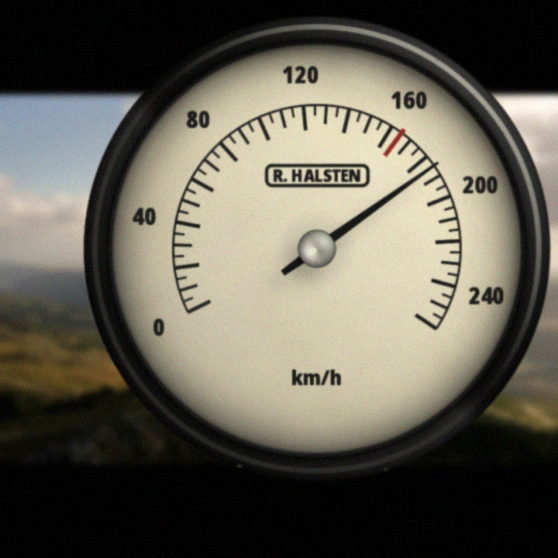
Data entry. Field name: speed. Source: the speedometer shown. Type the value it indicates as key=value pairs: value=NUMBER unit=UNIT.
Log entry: value=185 unit=km/h
